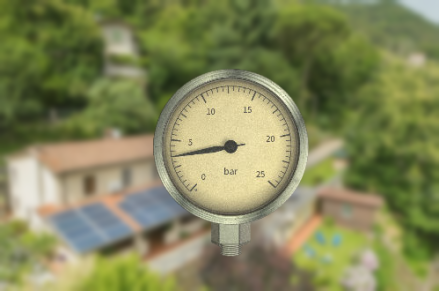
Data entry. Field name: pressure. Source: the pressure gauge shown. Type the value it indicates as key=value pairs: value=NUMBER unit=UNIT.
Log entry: value=3.5 unit=bar
